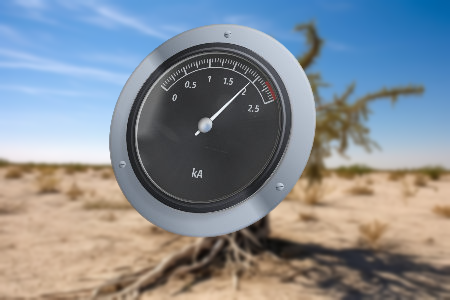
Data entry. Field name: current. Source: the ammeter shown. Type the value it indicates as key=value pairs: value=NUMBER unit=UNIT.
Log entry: value=2 unit=kA
